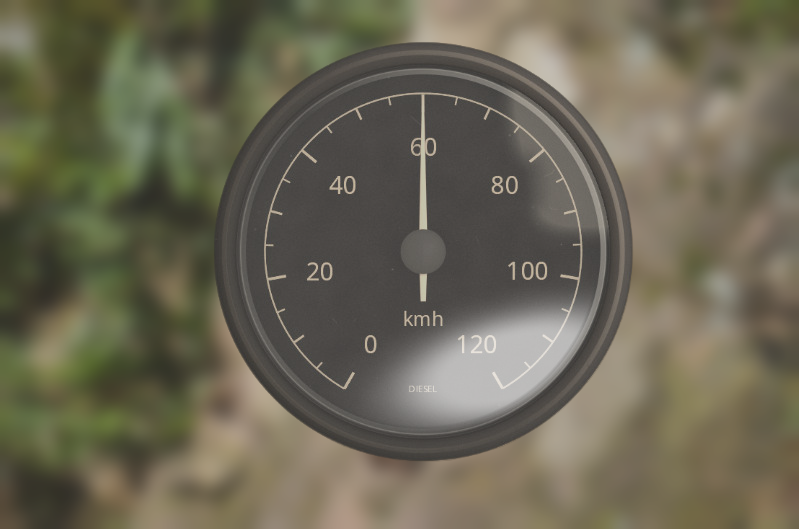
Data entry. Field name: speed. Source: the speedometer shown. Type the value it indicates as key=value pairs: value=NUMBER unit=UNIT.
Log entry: value=60 unit=km/h
